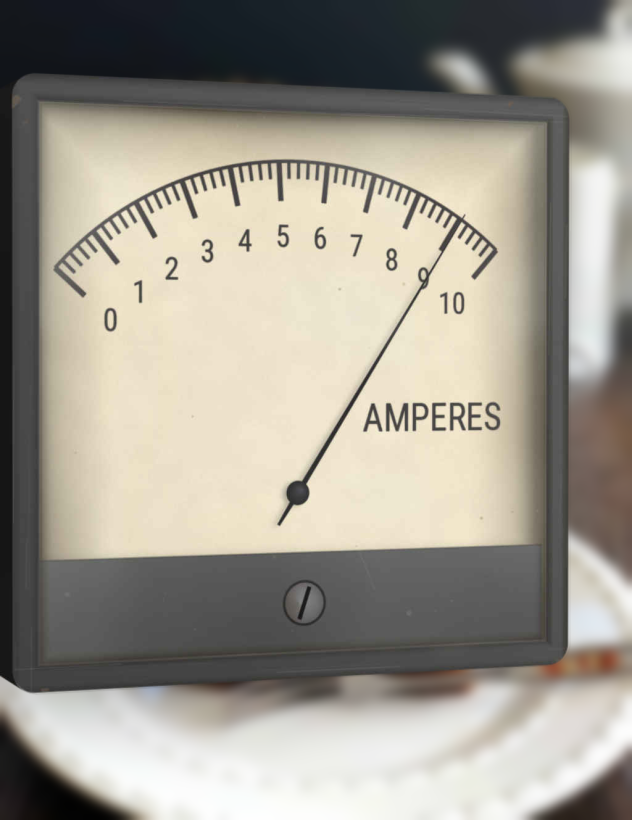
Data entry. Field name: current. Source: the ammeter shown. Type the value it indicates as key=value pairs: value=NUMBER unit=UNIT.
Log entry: value=9 unit=A
